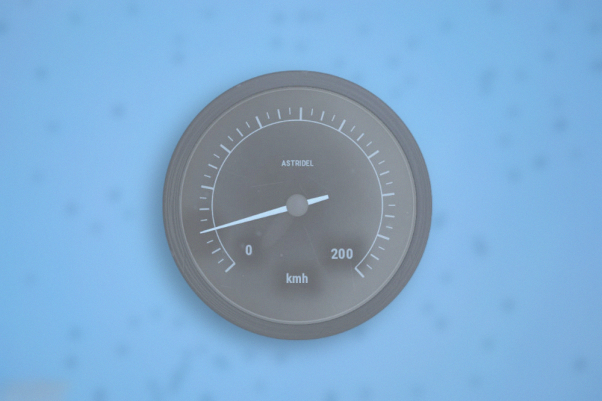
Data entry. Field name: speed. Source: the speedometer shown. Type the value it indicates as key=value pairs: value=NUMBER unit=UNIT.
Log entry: value=20 unit=km/h
